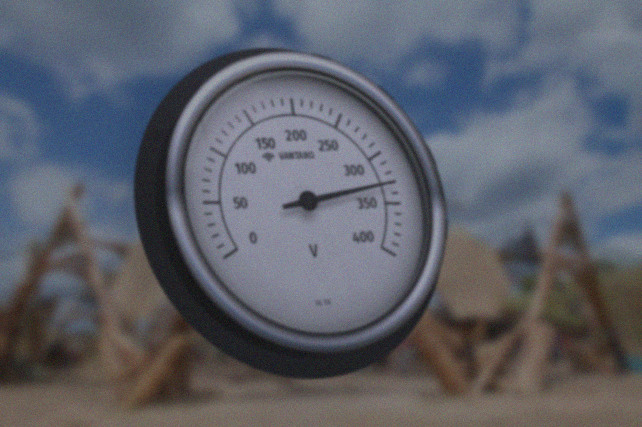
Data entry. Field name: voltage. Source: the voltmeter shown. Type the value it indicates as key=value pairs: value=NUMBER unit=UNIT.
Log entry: value=330 unit=V
